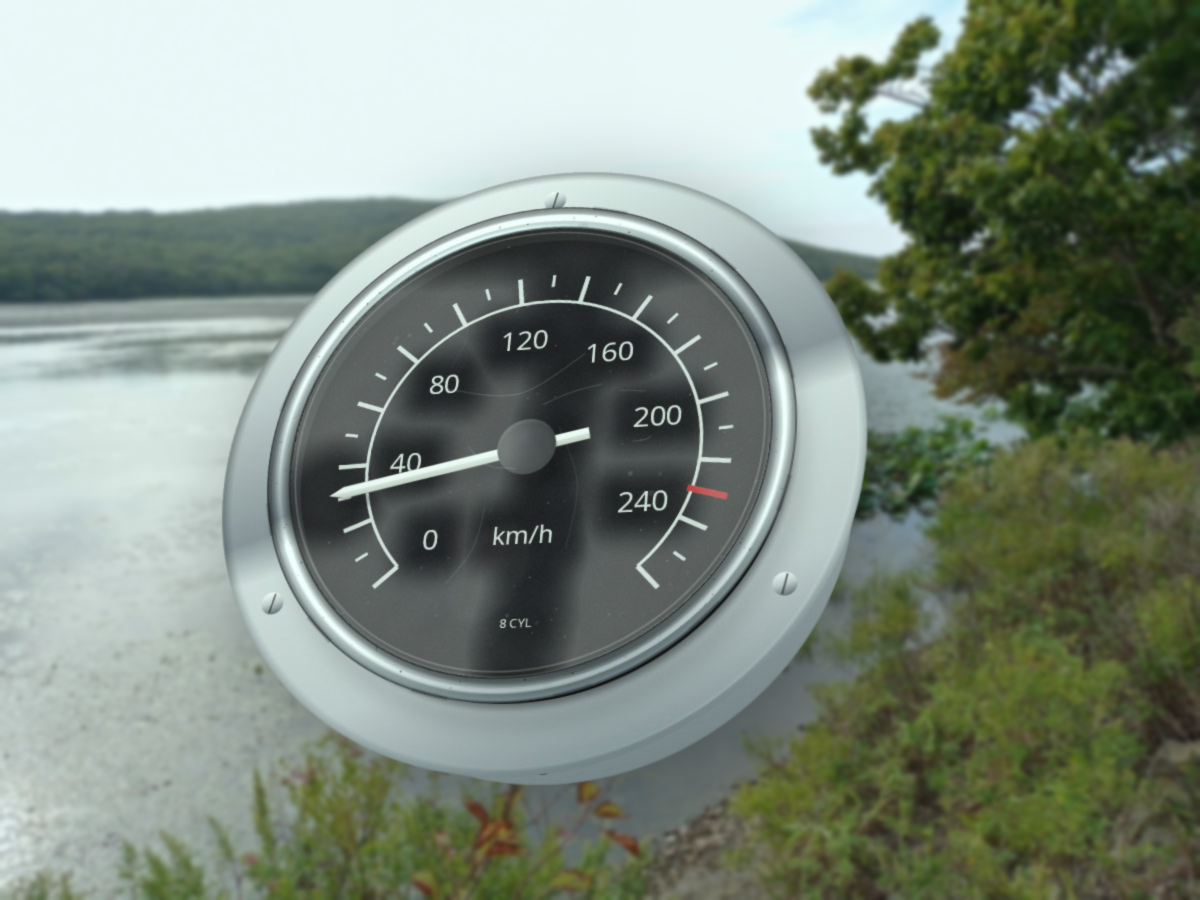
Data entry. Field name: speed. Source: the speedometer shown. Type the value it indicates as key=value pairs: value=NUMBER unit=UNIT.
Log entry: value=30 unit=km/h
